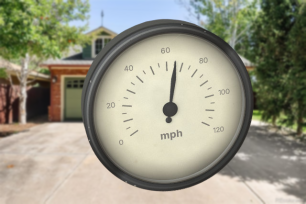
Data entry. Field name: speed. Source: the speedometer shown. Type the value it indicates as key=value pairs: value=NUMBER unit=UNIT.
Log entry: value=65 unit=mph
